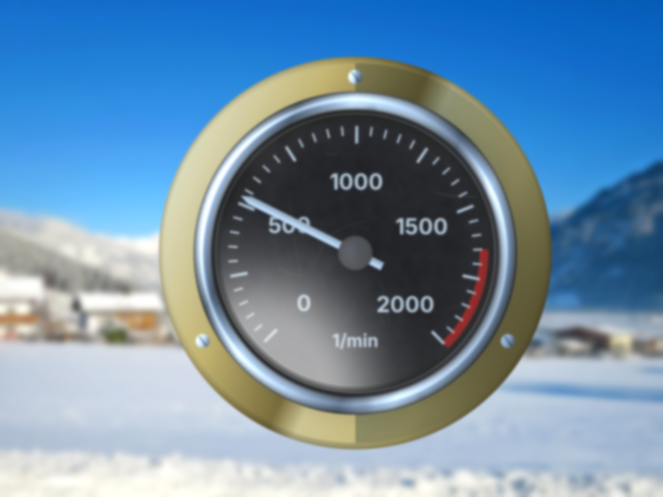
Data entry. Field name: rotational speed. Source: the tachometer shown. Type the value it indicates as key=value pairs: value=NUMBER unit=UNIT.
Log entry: value=525 unit=rpm
